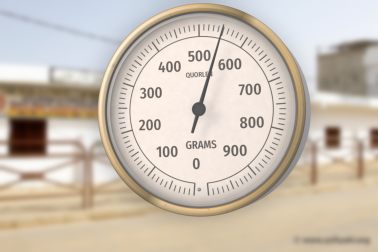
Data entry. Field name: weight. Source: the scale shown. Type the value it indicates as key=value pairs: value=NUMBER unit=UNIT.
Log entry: value=550 unit=g
